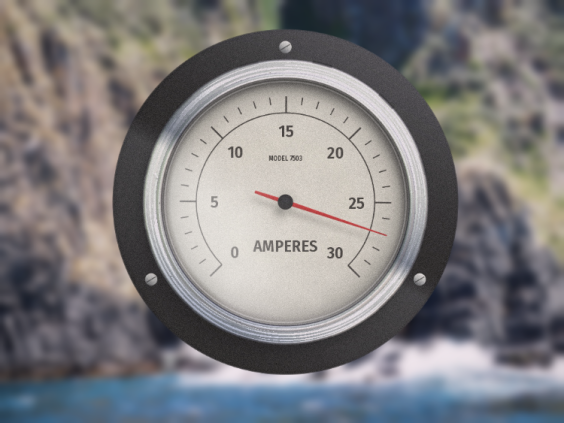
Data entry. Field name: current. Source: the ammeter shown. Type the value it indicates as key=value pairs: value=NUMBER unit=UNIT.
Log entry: value=27 unit=A
